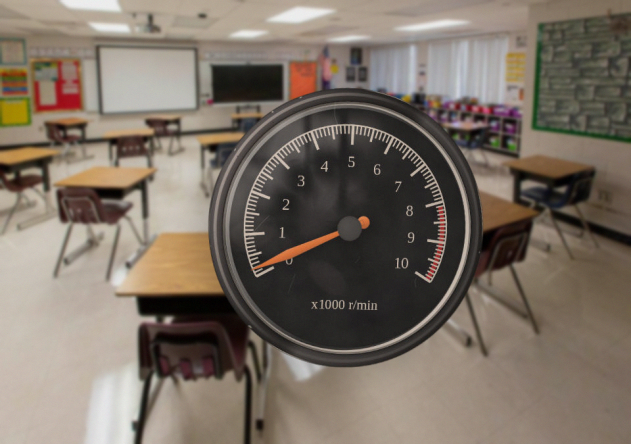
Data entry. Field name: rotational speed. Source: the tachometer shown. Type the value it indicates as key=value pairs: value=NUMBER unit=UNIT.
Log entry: value=200 unit=rpm
